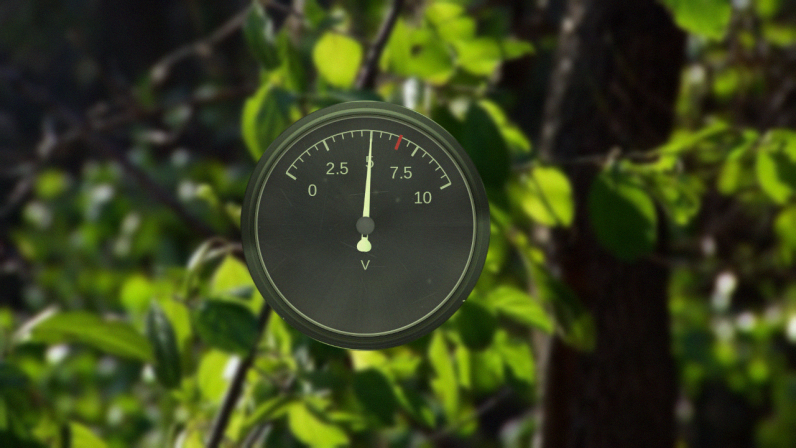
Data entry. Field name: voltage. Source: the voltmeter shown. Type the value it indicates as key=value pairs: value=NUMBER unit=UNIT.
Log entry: value=5 unit=V
